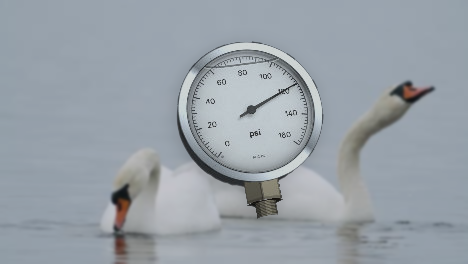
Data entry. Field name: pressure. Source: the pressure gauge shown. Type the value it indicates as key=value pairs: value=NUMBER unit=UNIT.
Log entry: value=120 unit=psi
